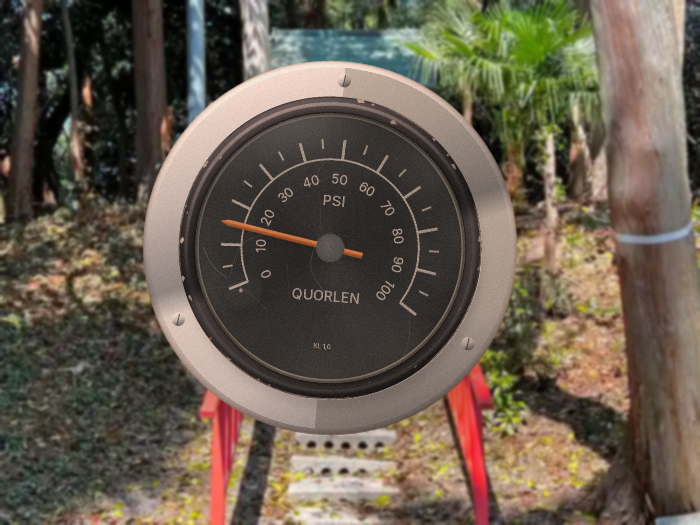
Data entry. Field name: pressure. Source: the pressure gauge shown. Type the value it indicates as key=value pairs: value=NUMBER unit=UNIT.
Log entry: value=15 unit=psi
